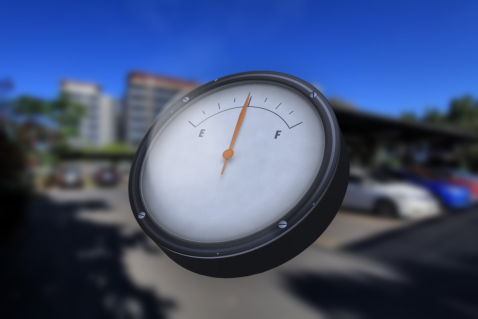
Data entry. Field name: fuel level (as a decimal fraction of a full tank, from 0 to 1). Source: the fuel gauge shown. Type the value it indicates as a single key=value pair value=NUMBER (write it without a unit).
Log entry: value=0.5
